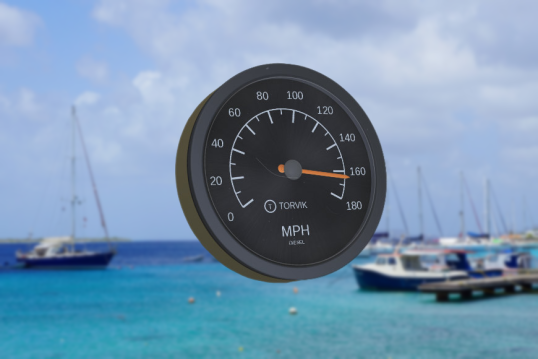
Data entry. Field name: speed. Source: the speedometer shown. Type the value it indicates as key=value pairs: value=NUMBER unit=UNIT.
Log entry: value=165 unit=mph
